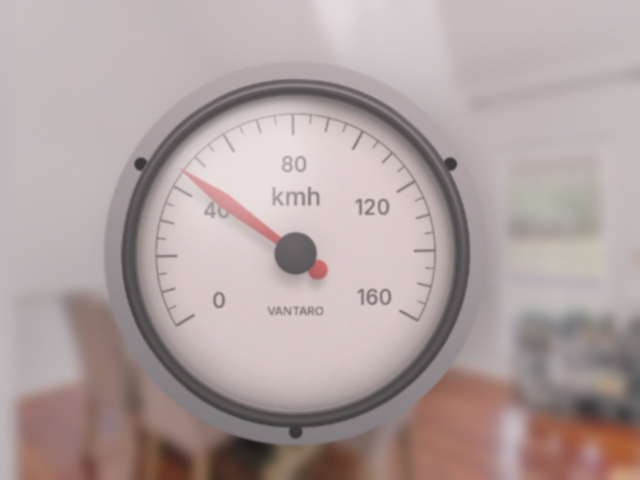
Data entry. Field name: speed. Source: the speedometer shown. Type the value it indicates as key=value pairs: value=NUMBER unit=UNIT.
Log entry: value=45 unit=km/h
